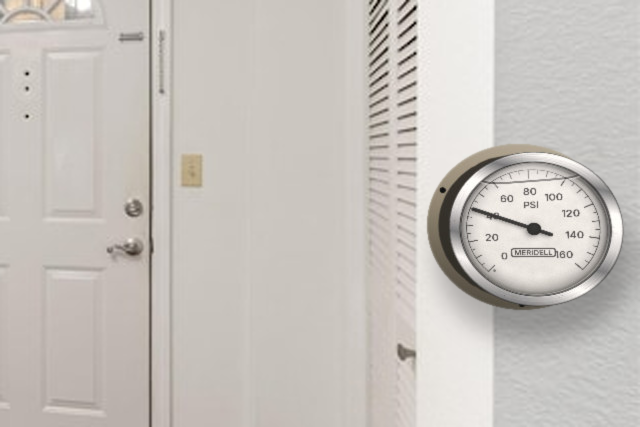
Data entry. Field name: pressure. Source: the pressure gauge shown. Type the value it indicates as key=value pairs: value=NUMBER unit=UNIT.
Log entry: value=40 unit=psi
